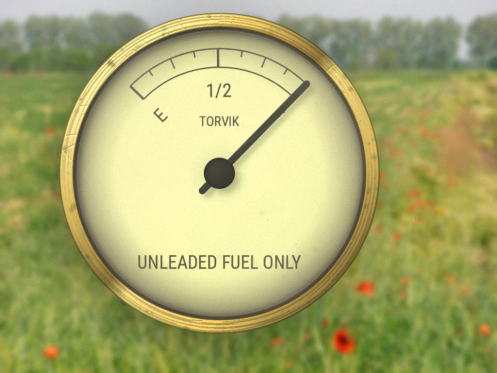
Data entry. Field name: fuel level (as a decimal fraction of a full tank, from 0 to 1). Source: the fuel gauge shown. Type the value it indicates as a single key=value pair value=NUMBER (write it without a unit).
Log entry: value=1
